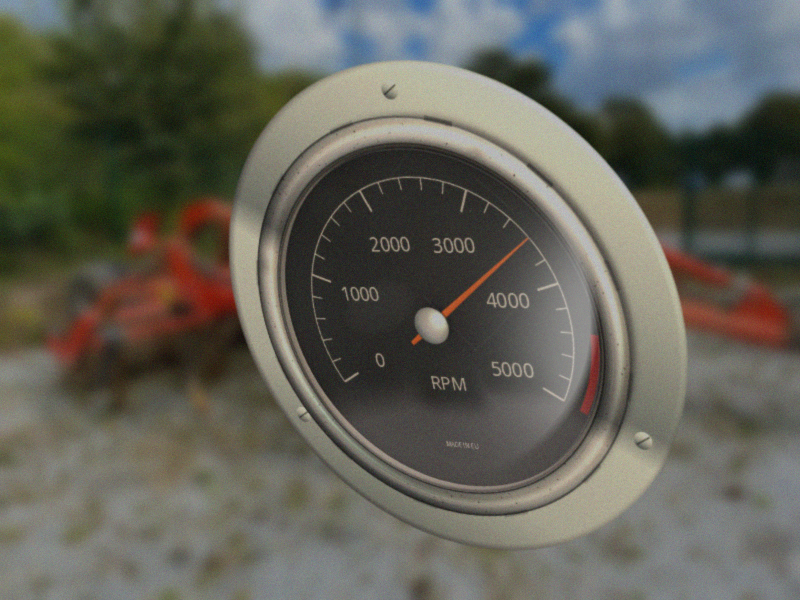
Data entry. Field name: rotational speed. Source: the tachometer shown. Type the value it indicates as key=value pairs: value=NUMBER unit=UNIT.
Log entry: value=3600 unit=rpm
